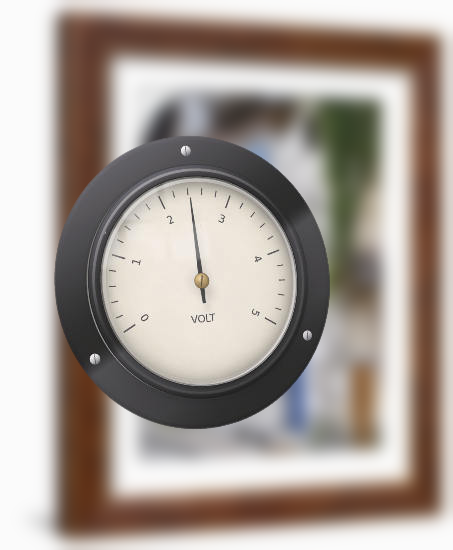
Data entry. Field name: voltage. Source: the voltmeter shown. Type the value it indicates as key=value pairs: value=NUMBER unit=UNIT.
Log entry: value=2.4 unit=V
